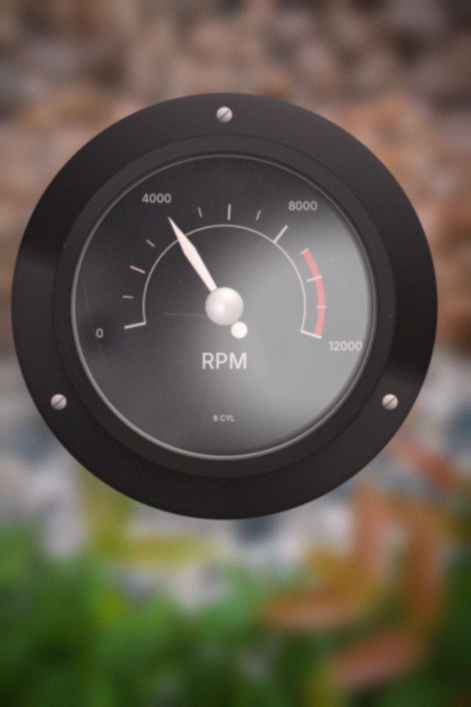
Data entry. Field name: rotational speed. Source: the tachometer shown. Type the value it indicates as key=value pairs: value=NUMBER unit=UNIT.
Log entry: value=4000 unit=rpm
